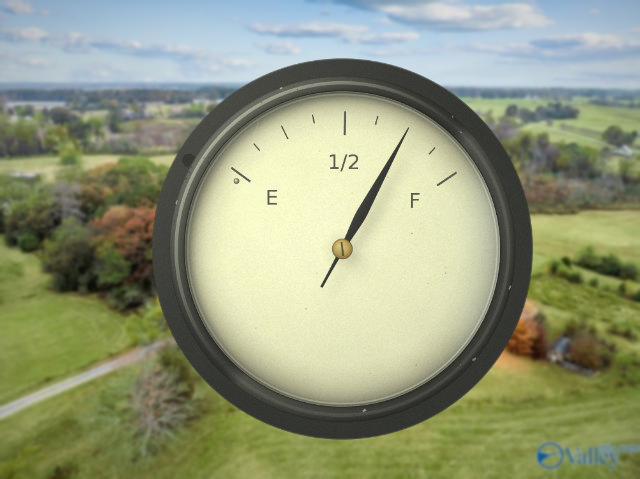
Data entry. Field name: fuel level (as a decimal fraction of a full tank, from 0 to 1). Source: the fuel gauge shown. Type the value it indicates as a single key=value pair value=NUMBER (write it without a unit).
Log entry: value=0.75
